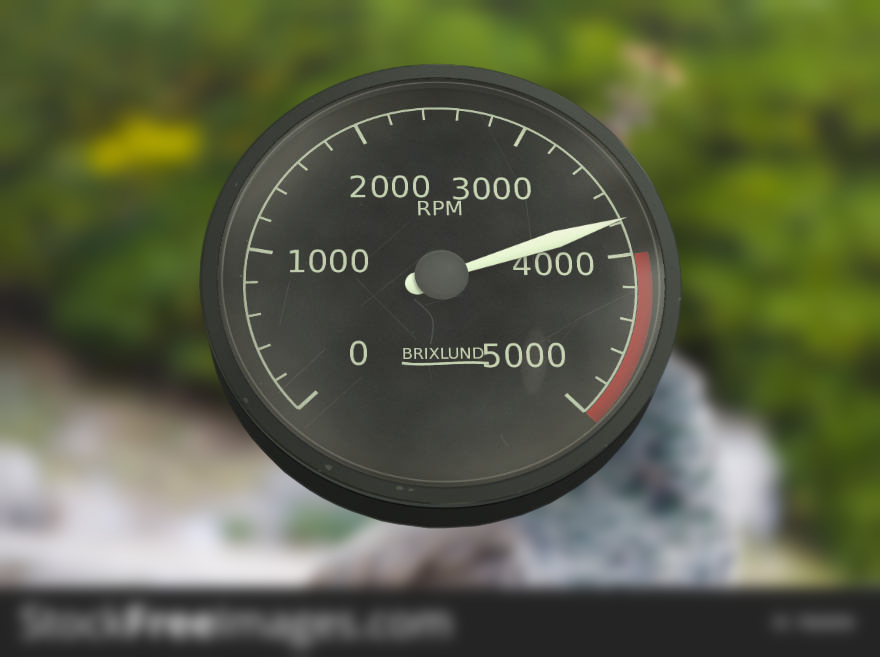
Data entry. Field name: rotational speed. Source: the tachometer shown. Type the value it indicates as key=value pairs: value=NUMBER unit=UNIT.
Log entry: value=3800 unit=rpm
